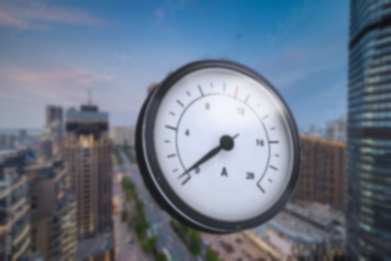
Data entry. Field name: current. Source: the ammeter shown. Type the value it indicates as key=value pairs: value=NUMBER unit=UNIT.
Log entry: value=0.5 unit=A
